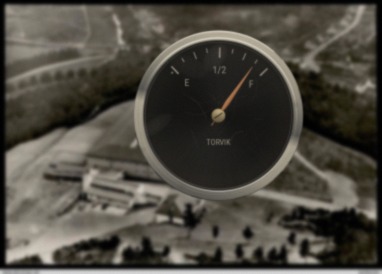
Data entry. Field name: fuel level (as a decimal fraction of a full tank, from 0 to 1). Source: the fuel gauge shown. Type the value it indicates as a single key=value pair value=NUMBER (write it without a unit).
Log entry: value=0.875
